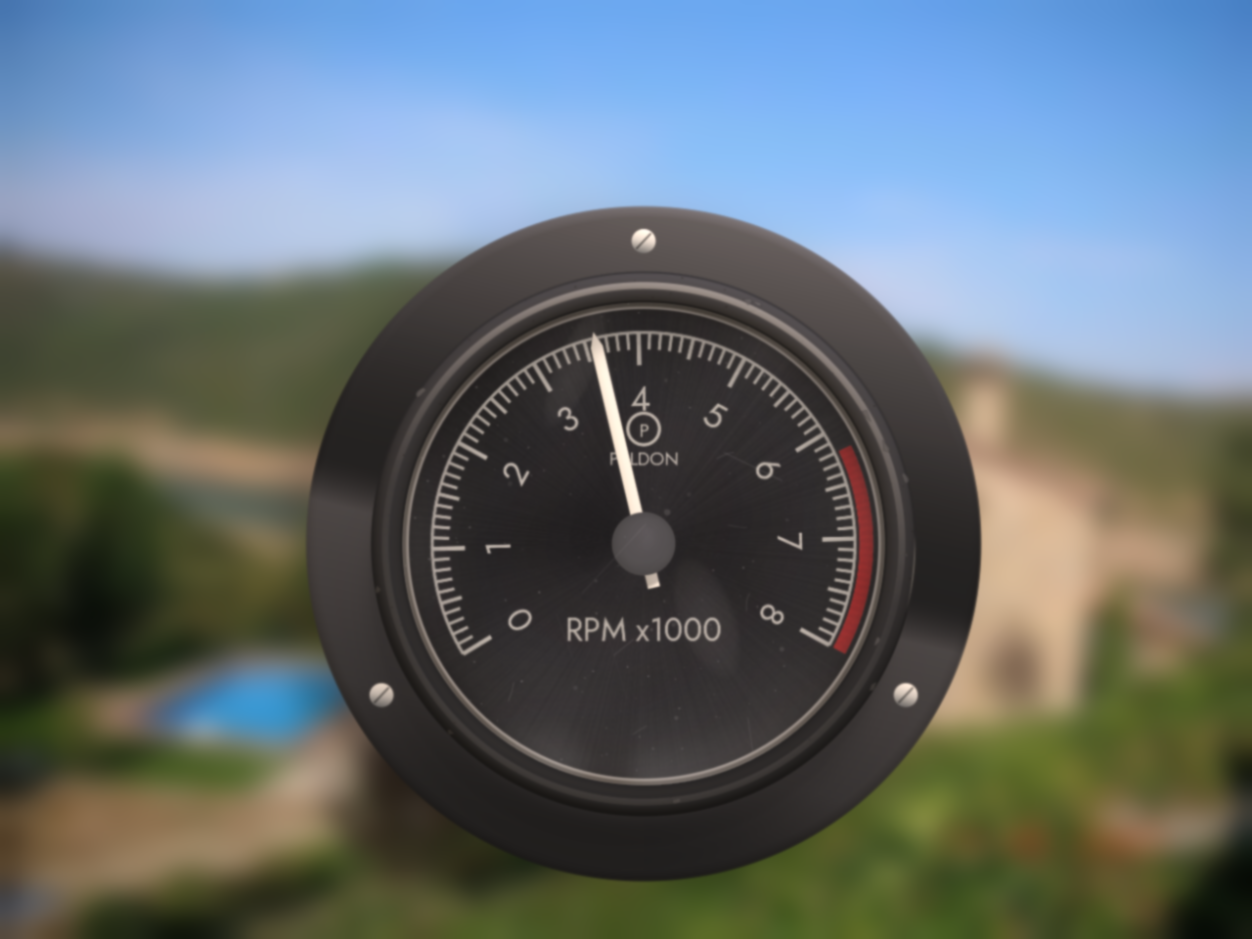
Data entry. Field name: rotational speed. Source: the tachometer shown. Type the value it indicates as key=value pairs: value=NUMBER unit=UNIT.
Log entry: value=3600 unit=rpm
